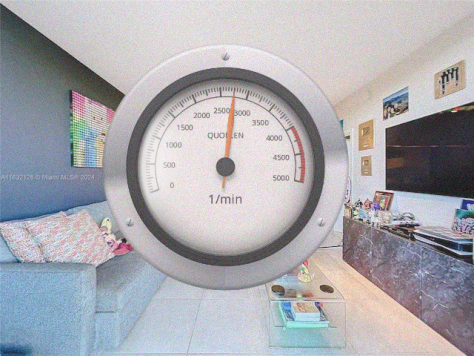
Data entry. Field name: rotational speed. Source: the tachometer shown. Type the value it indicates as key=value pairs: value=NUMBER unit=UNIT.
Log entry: value=2750 unit=rpm
